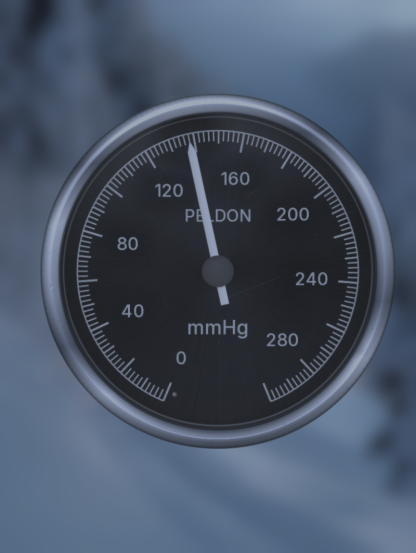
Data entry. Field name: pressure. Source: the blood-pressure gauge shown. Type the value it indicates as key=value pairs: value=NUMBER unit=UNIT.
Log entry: value=138 unit=mmHg
